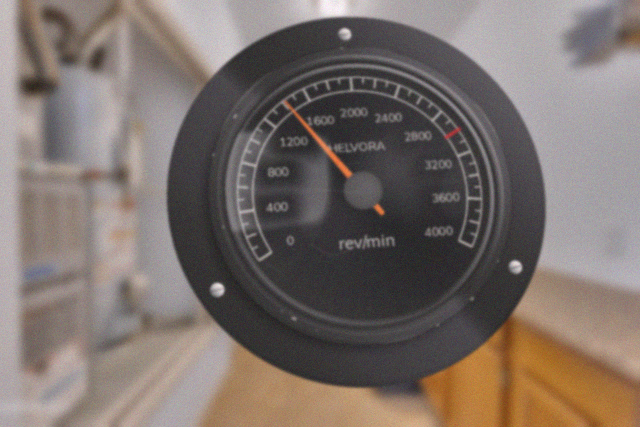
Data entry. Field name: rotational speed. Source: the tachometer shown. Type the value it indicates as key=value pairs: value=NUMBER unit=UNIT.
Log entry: value=1400 unit=rpm
